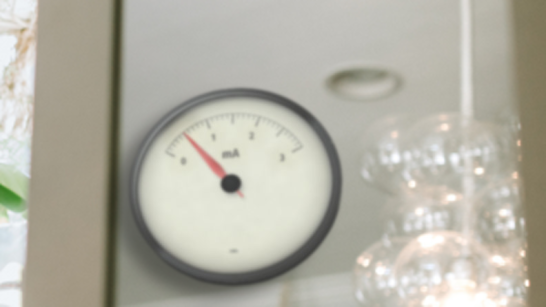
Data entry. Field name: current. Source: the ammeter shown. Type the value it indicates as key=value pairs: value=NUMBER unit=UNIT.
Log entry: value=0.5 unit=mA
